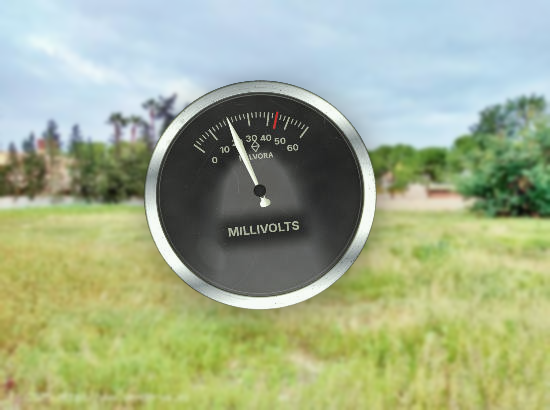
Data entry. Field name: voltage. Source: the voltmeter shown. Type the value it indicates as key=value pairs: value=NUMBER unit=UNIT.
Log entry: value=20 unit=mV
